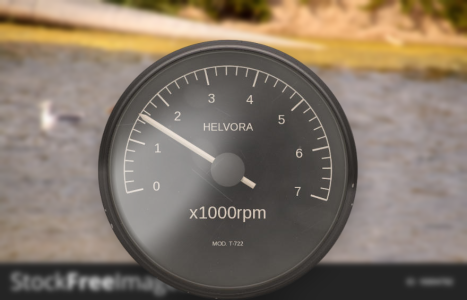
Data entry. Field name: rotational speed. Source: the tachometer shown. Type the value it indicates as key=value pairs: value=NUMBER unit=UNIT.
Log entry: value=1500 unit=rpm
